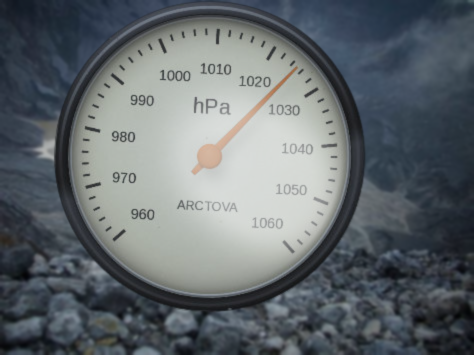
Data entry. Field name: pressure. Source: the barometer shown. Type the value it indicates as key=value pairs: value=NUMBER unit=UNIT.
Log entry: value=1025 unit=hPa
